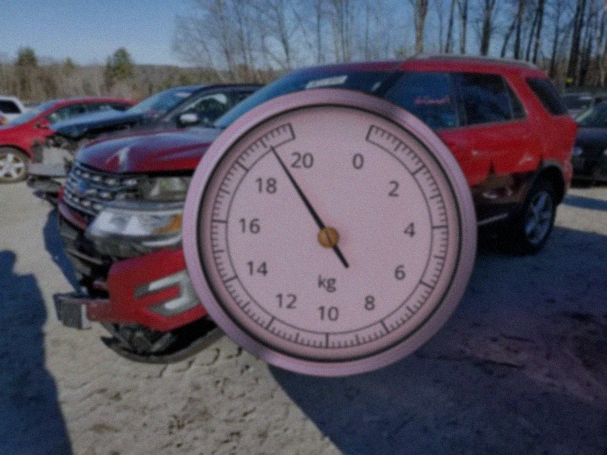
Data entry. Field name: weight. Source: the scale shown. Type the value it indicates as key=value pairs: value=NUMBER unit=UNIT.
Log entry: value=19.2 unit=kg
